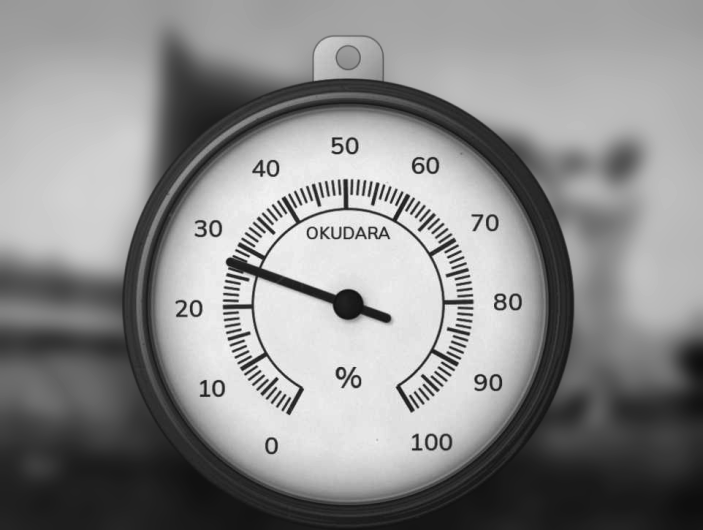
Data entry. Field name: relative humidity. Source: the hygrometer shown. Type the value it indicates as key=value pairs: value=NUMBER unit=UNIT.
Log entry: value=27 unit=%
